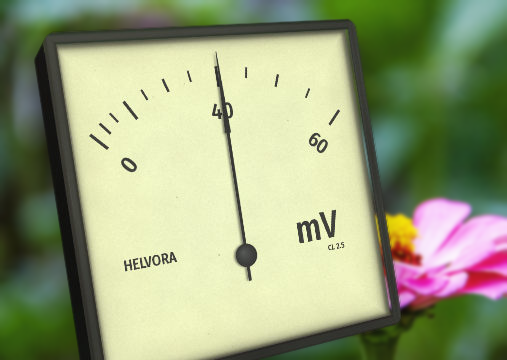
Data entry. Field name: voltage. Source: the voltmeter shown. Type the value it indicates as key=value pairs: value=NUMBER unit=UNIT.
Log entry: value=40 unit=mV
